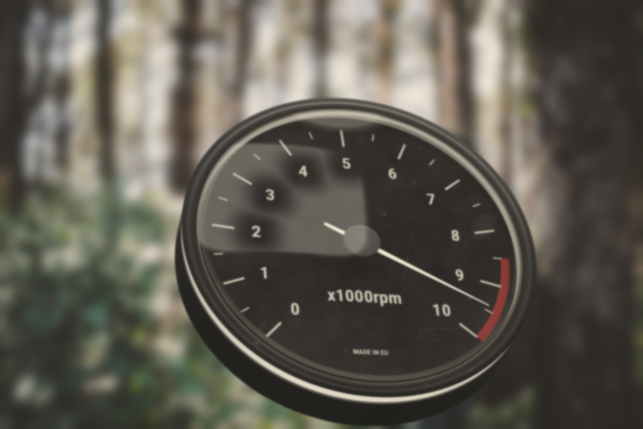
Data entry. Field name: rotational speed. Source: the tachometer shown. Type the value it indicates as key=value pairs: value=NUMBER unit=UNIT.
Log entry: value=9500 unit=rpm
